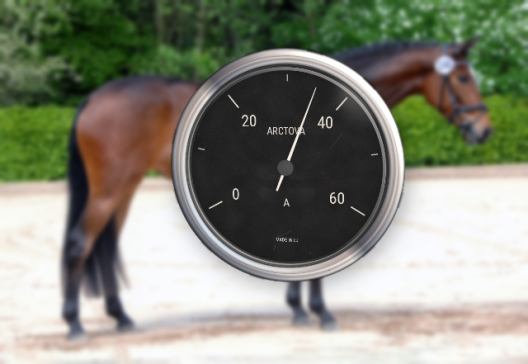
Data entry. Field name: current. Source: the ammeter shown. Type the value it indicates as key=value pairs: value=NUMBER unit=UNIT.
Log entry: value=35 unit=A
